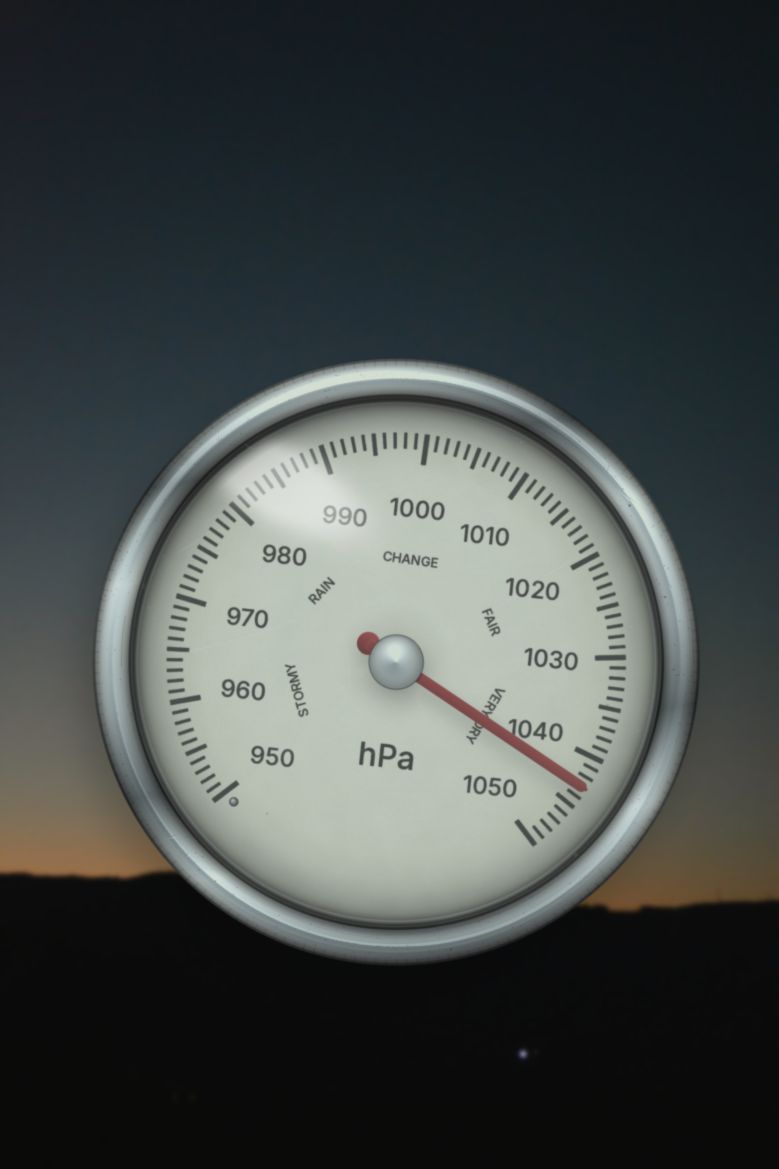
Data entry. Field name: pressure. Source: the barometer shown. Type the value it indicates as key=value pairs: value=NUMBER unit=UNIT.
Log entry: value=1043 unit=hPa
